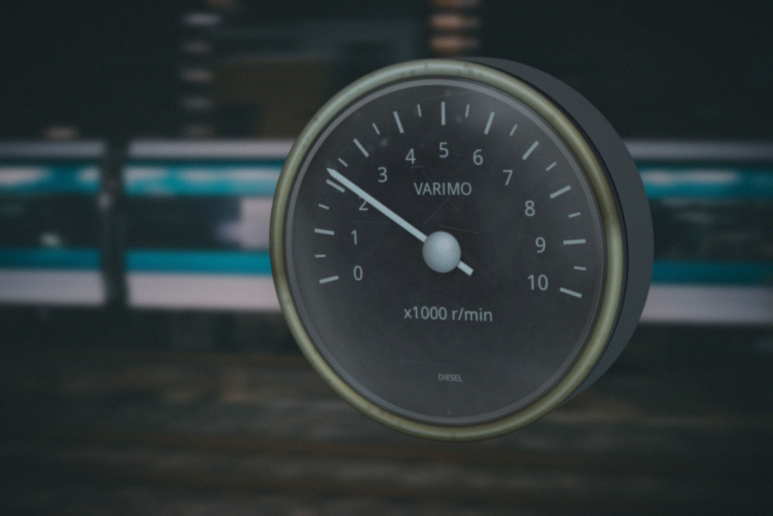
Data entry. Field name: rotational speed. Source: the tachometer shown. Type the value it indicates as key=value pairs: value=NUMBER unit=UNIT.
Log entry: value=2250 unit=rpm
